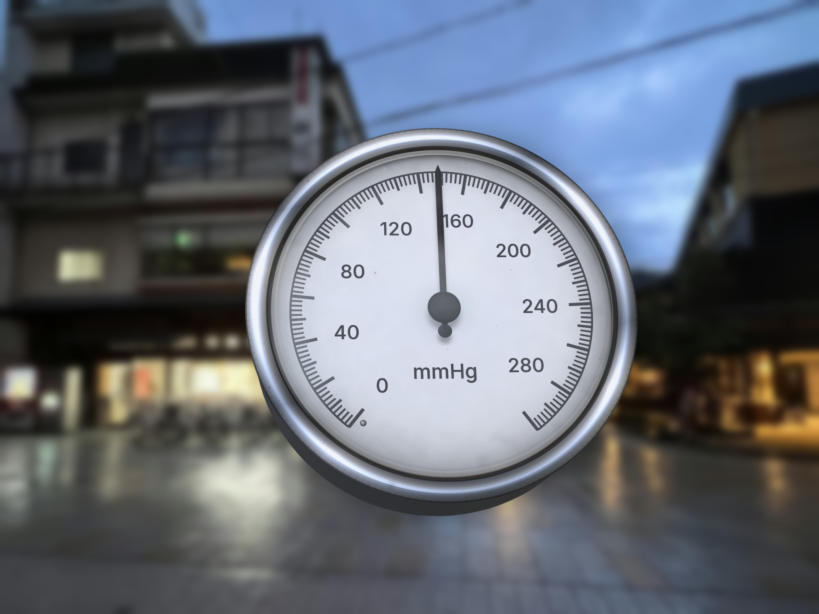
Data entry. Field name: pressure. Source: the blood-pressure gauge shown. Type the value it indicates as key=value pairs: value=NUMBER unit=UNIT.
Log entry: value=148 unit=mmHg
